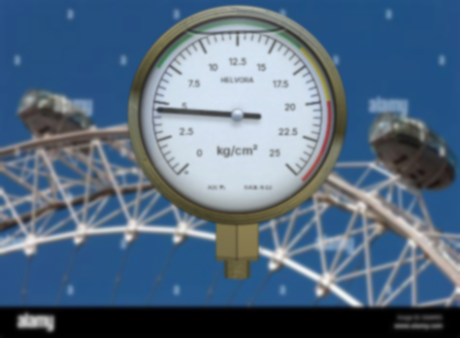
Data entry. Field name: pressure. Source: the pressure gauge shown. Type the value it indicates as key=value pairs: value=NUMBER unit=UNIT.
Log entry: value=4.5 unit=kg/cm²
